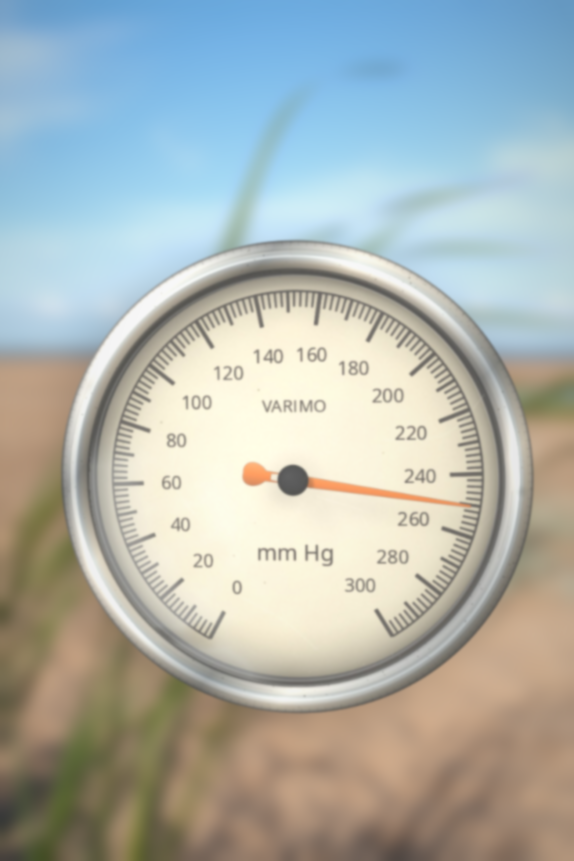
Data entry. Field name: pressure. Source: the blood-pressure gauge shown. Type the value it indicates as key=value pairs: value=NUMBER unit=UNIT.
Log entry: value=250 unit=mmHg
